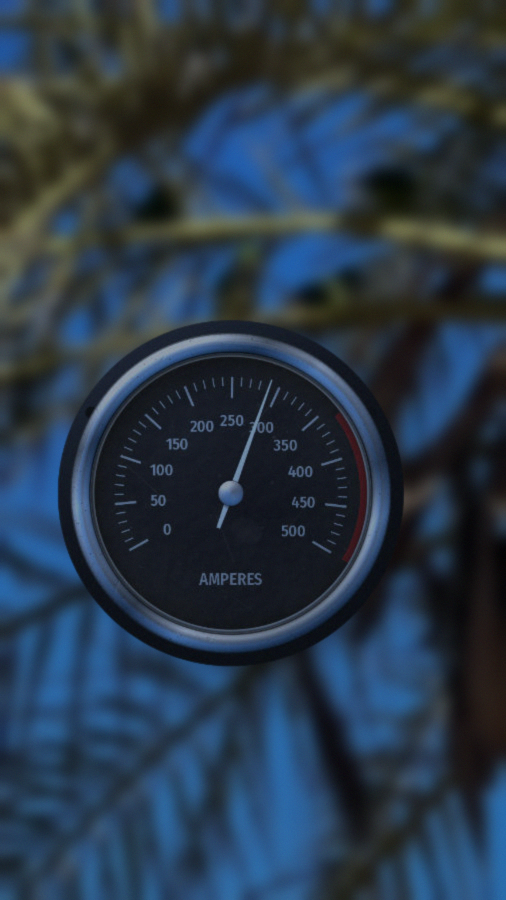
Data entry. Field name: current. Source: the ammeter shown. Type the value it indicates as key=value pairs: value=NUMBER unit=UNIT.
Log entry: value=290 unit=A
